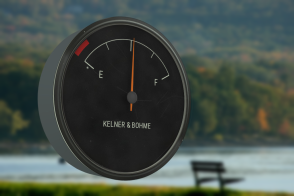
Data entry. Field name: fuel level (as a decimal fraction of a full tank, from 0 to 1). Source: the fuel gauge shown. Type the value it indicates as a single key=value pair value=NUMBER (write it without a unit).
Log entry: value=0.5
